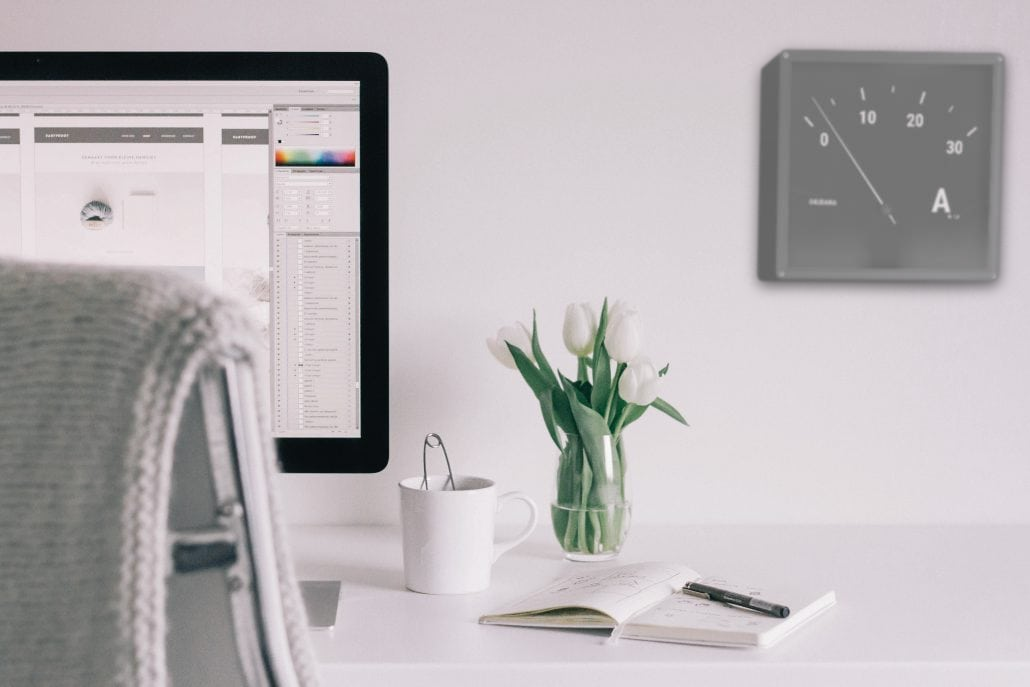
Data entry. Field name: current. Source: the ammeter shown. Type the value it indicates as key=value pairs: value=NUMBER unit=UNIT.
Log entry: value=2.5 unit=A
